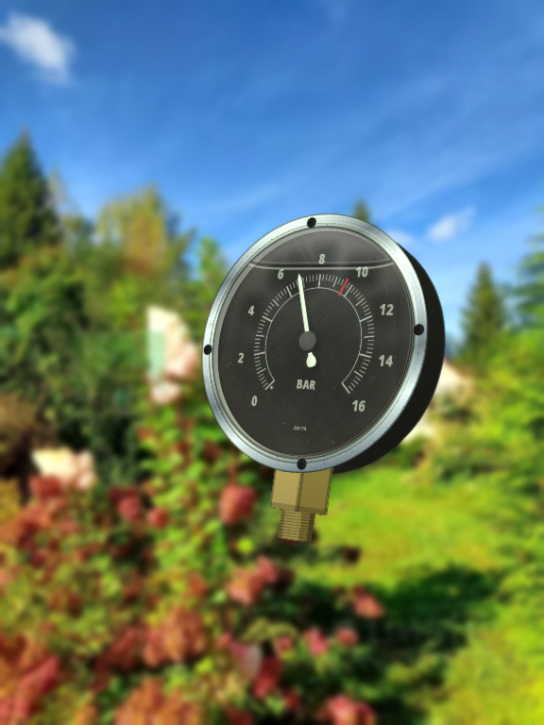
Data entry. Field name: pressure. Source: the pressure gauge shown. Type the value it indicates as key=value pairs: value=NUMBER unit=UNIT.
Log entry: value=7 unit=bar
